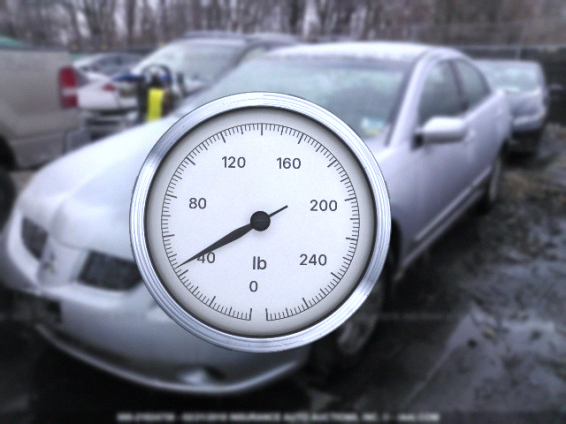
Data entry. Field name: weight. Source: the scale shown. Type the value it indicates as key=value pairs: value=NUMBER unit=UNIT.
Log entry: value=44 unit=lb
